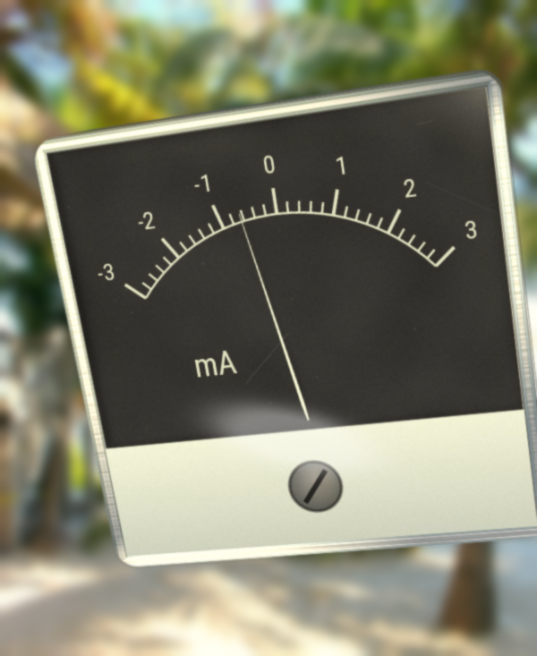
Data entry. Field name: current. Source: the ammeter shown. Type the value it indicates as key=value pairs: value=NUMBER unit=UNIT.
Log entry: value=-0.6 unit=mA
